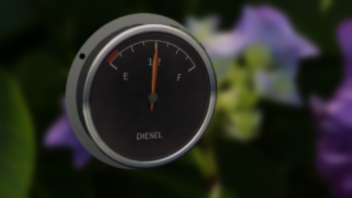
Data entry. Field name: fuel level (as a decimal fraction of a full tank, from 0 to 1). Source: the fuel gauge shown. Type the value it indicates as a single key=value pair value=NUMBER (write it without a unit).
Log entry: value=0.5
